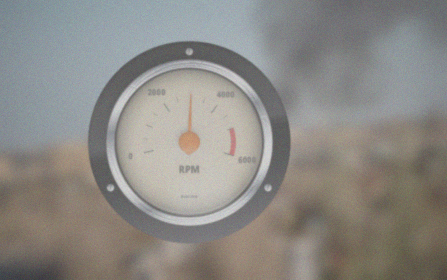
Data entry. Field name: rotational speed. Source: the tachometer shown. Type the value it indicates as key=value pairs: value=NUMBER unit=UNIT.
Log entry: value=3000 unit=rpm
